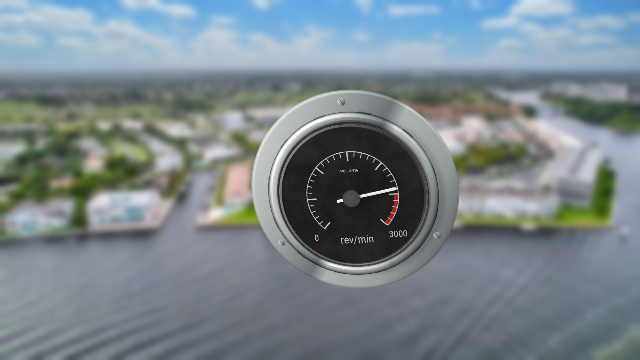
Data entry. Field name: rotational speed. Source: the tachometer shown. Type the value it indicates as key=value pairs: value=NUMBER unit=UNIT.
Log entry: value=2400 unit=rpm
